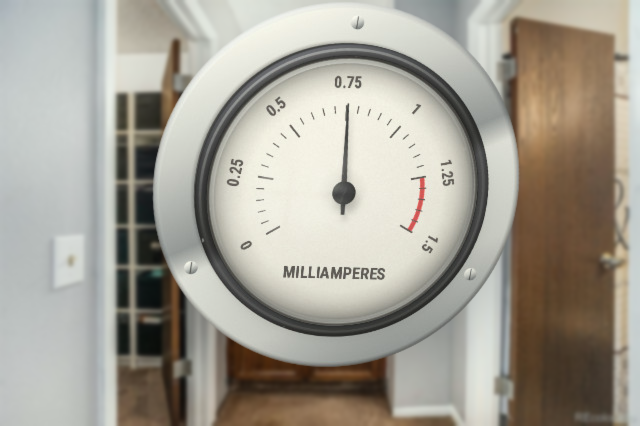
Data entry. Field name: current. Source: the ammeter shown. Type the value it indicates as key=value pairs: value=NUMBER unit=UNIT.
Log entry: value=0.75 unit=mA
